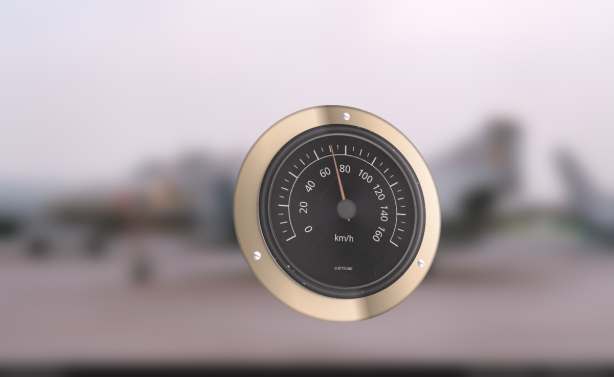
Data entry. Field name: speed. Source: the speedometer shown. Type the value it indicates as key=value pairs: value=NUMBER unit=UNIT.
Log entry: value=70 unit=km/h
